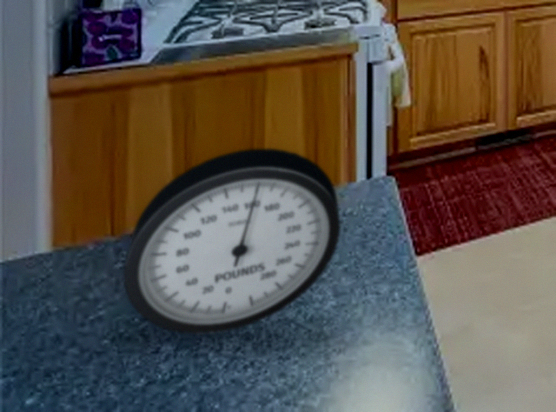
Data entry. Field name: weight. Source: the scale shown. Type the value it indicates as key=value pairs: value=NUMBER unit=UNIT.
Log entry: value=160 unit=lb
